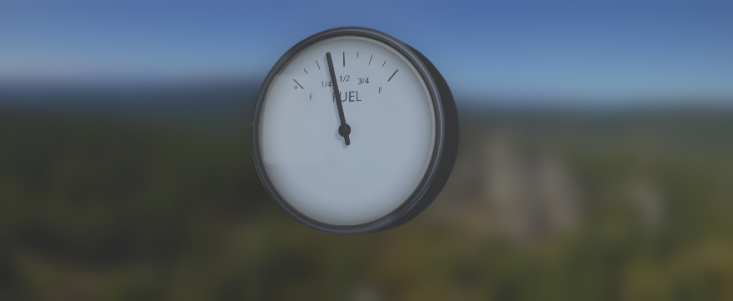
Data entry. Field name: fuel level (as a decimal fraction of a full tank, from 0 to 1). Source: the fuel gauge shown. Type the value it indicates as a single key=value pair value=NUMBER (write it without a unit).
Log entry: value=0.375
